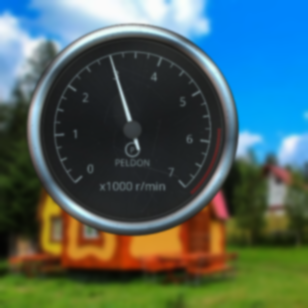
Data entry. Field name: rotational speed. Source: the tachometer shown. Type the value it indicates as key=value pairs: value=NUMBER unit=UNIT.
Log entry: value=3000 unit=rpm
